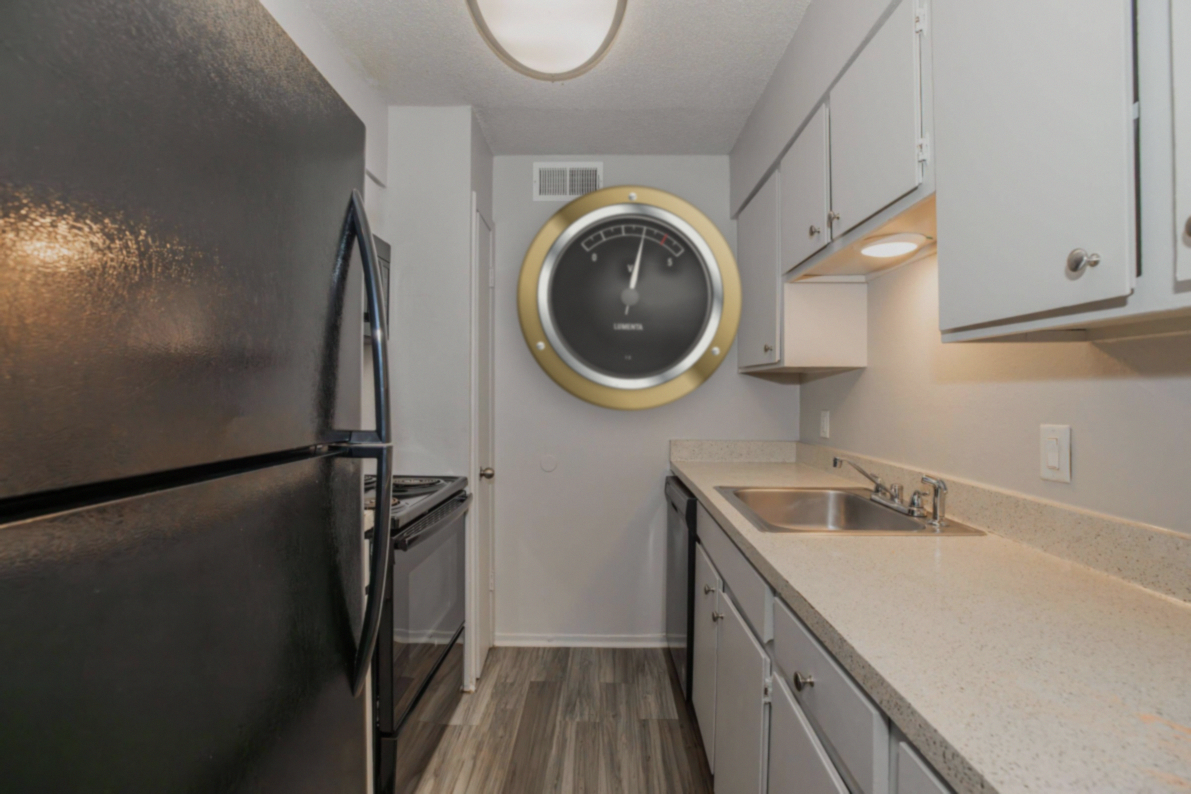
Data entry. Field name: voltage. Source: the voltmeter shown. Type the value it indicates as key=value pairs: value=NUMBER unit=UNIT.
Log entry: value=3 unit=V
